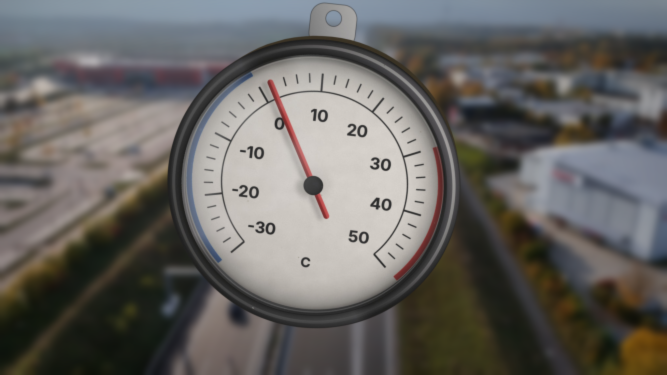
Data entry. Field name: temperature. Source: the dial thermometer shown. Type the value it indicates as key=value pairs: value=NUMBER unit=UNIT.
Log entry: value=2 unit=°C
